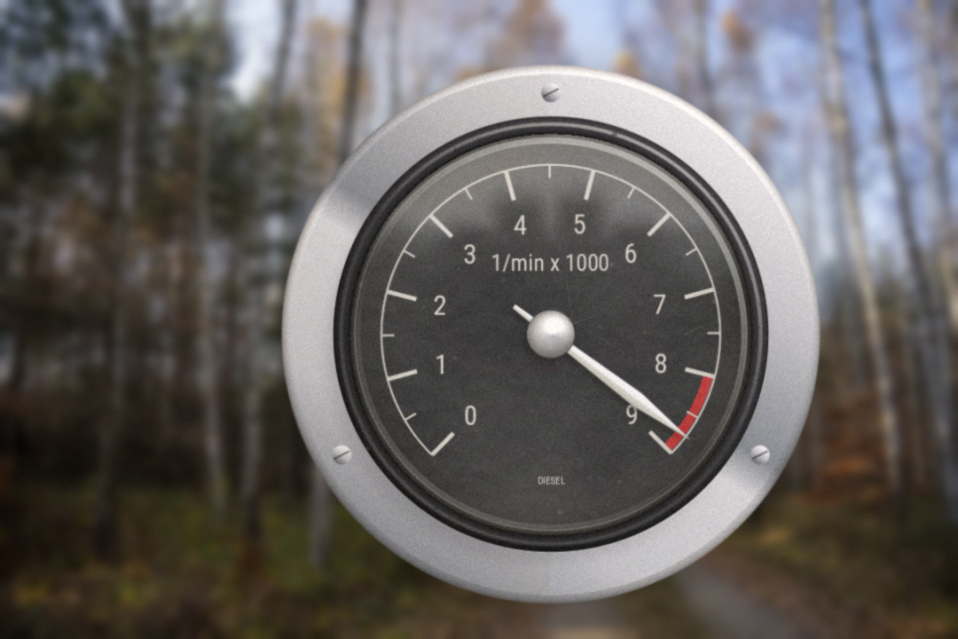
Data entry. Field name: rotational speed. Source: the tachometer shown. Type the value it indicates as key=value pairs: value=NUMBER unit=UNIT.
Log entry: value=8750 unit=rpm
